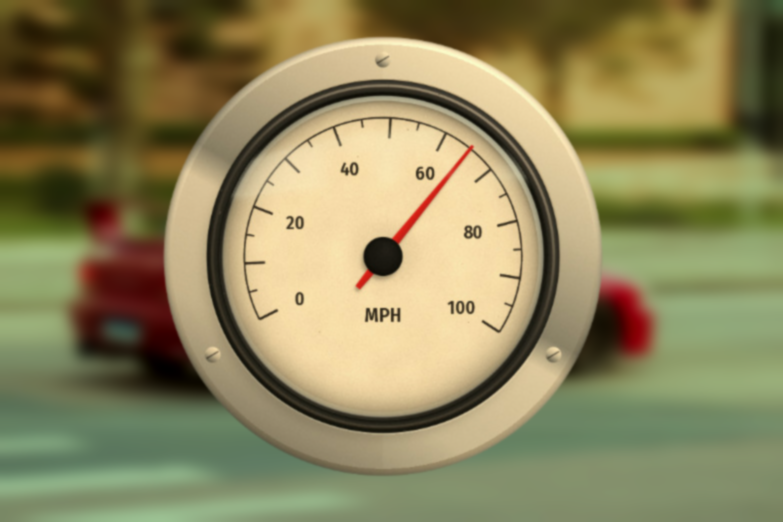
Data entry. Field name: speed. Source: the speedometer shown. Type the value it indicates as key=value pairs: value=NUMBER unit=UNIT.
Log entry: value=65 unit=mph
